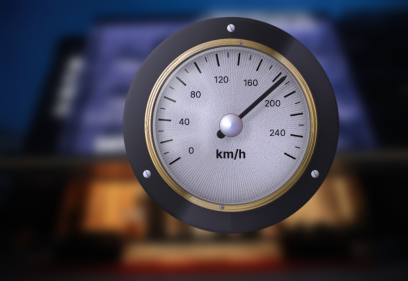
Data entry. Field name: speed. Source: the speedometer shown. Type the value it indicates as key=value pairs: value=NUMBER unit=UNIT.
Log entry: value=185 unit=km/h
